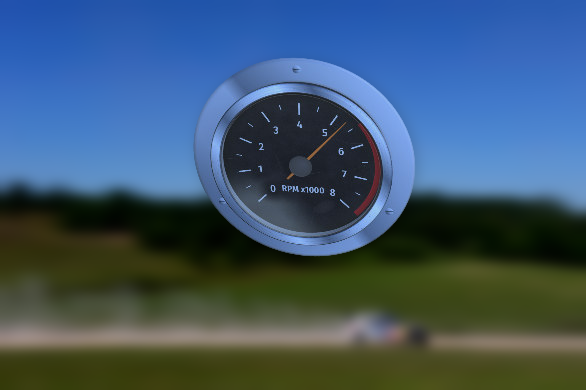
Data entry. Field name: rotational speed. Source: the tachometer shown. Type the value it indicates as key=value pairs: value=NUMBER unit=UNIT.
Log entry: value=5250 unit=rpm
